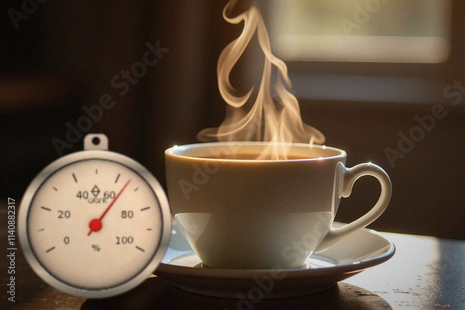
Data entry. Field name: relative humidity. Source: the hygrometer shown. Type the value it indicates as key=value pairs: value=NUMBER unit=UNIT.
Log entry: value=65 unit=%
